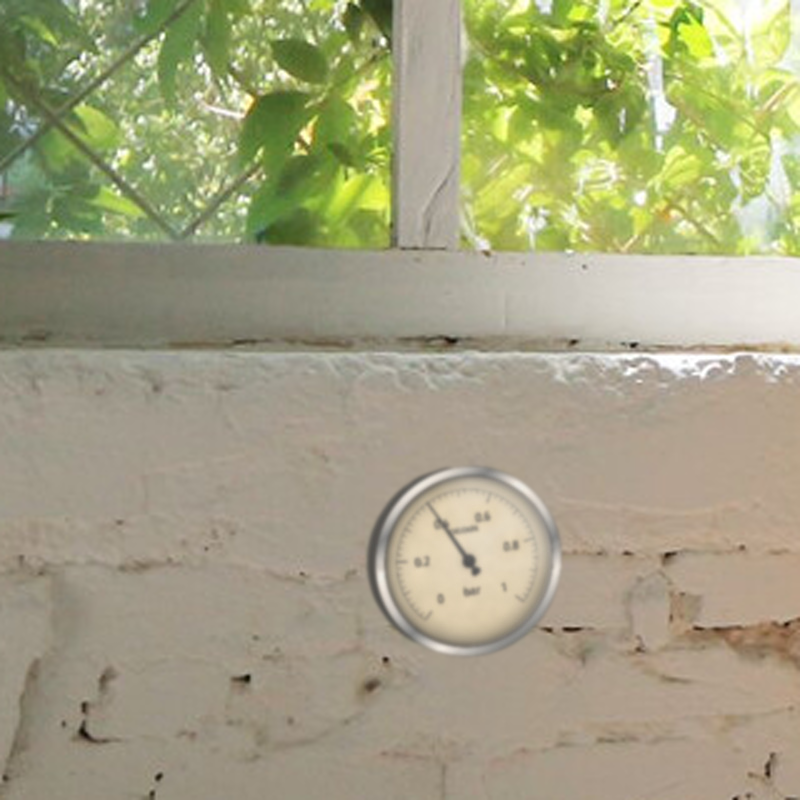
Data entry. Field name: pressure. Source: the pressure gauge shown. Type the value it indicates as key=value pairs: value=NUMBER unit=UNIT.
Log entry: value=0.4 unit=bar
